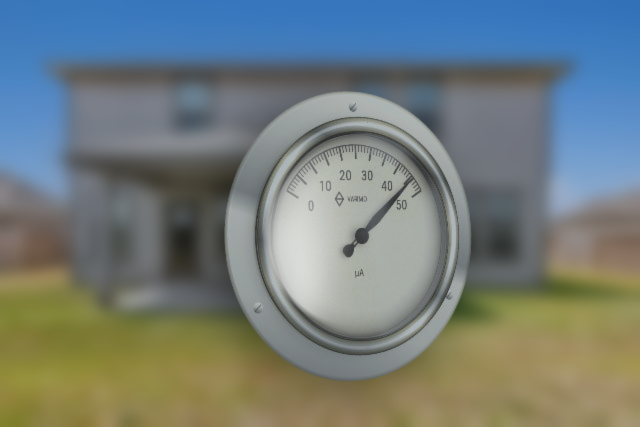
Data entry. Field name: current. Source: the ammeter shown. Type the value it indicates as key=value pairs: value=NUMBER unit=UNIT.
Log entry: value=45 unit=µA
